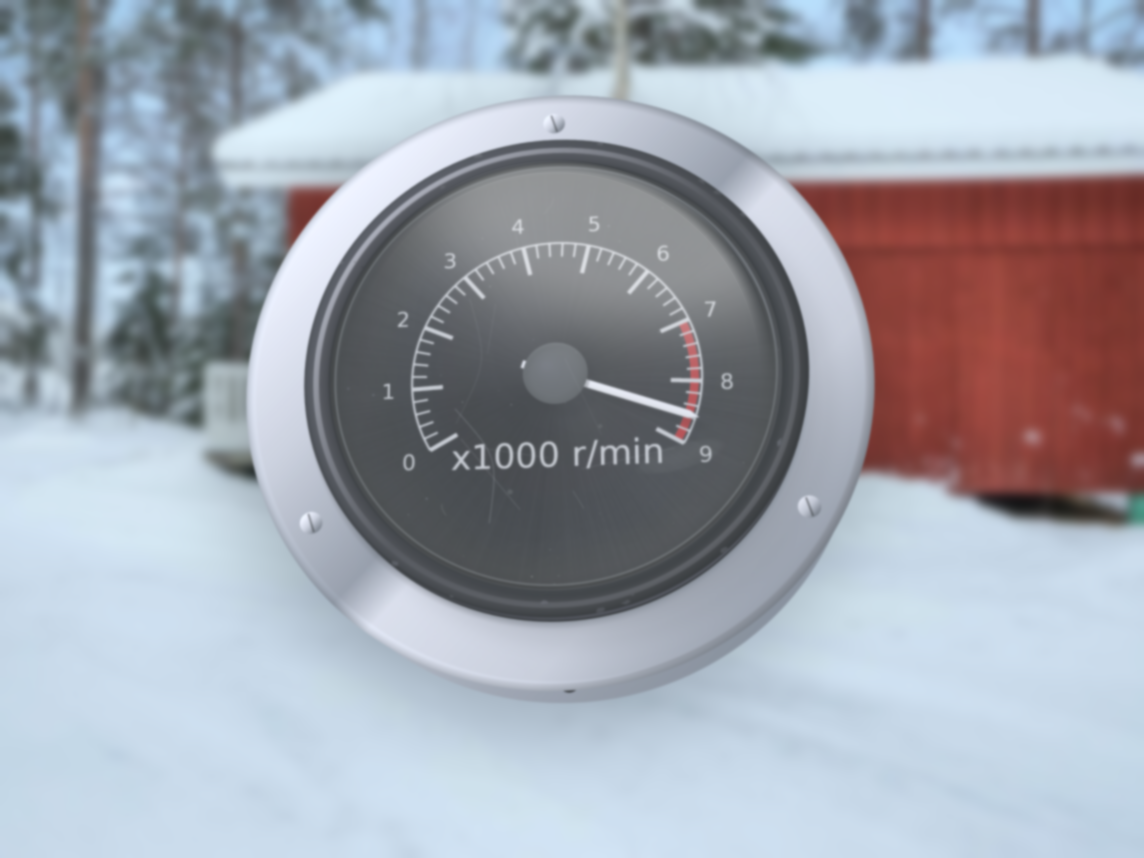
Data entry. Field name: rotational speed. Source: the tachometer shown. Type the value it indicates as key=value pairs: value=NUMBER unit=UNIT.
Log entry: value=8600 unit=rpm
